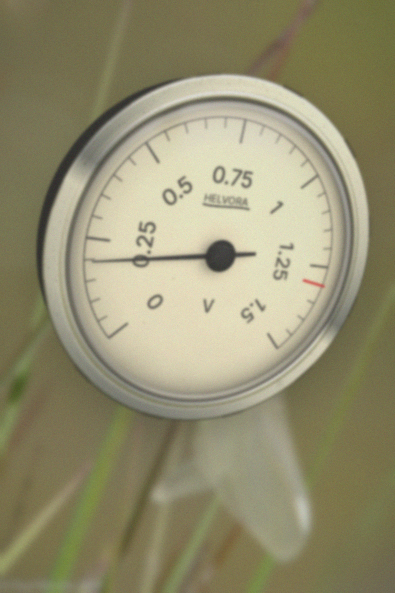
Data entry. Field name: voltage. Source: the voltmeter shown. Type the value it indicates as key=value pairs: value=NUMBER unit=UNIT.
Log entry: value=0.2 unit=V
